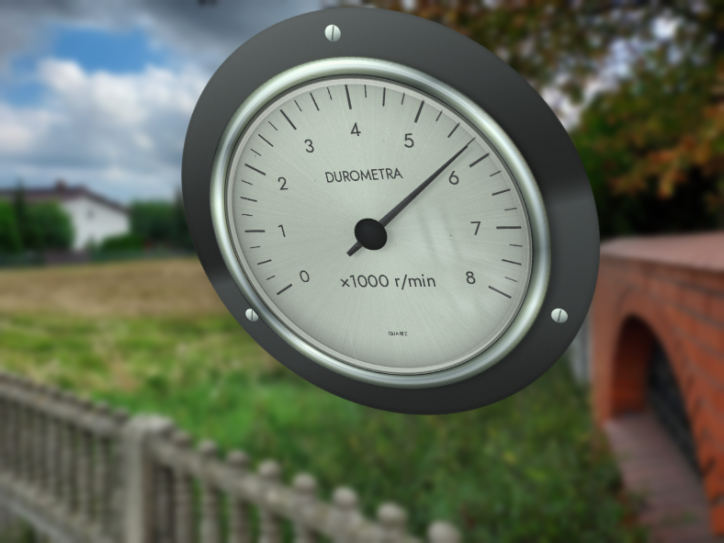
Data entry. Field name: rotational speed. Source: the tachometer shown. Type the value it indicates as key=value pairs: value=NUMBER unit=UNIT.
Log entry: value=5750 unit=rpm
